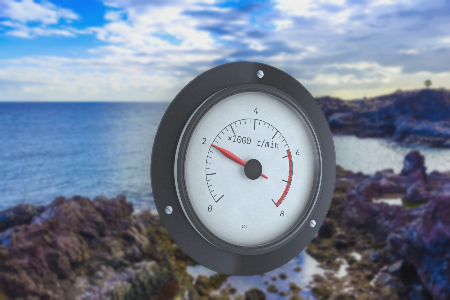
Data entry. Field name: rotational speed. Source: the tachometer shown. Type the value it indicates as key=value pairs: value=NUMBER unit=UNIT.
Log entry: value=2000 unit=rpm
